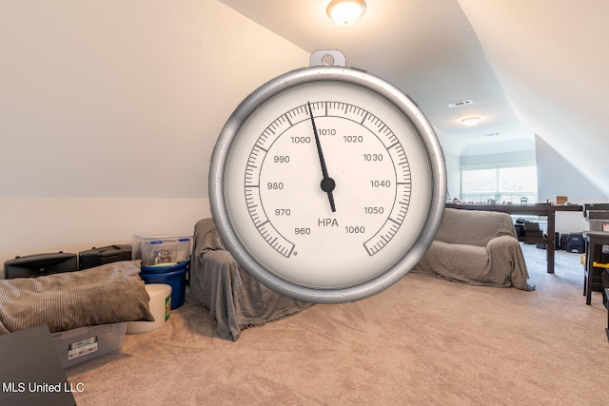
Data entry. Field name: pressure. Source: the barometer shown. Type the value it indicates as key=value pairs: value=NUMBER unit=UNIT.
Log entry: value=1006 unit=hPa
